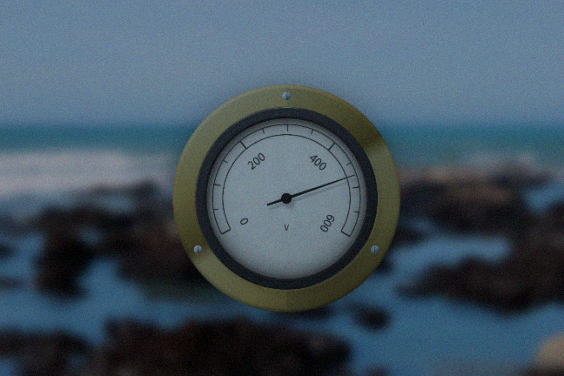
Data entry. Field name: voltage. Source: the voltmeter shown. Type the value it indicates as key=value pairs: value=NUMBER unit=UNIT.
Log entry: value=475 unit=V
